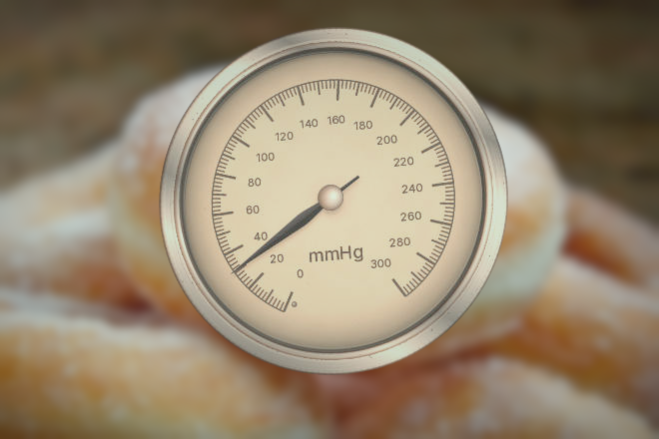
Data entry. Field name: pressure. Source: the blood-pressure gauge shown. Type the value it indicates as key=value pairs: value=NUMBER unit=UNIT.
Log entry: value=30 unit=mmHg
